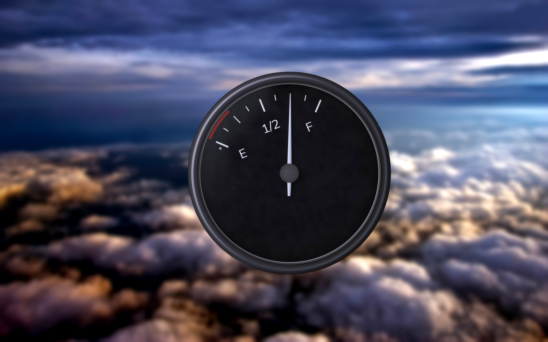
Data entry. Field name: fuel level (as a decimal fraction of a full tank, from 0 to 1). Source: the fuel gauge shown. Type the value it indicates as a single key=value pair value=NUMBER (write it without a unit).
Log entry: value=0.75
